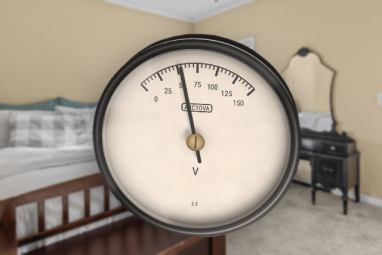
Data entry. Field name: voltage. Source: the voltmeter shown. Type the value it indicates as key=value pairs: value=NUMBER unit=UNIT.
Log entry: value=55 unit=V
